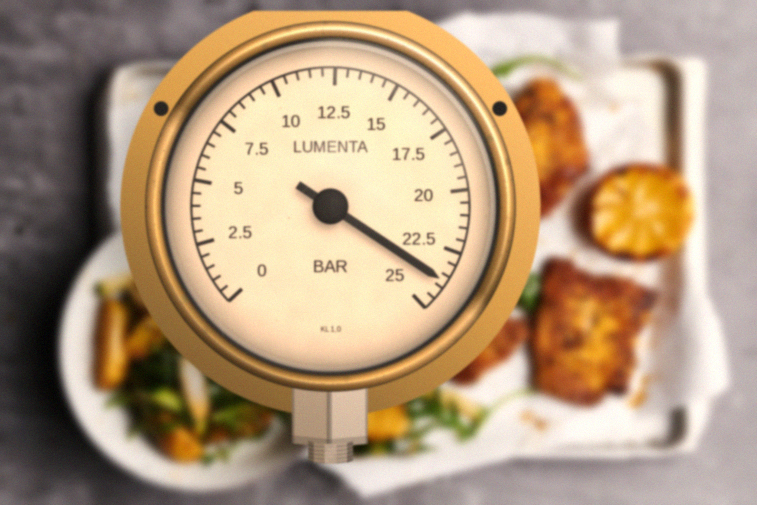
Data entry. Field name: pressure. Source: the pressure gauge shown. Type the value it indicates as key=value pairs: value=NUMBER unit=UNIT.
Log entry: value=23.75 unit=bar
